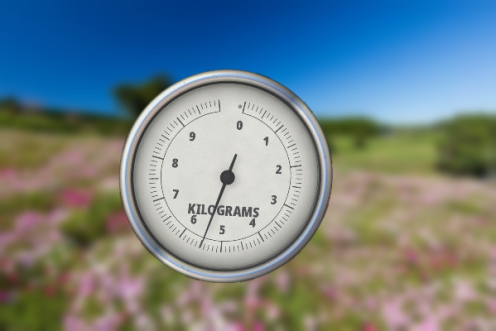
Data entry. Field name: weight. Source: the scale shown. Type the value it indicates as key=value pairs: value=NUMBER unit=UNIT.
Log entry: value=5.5 unit=kg
